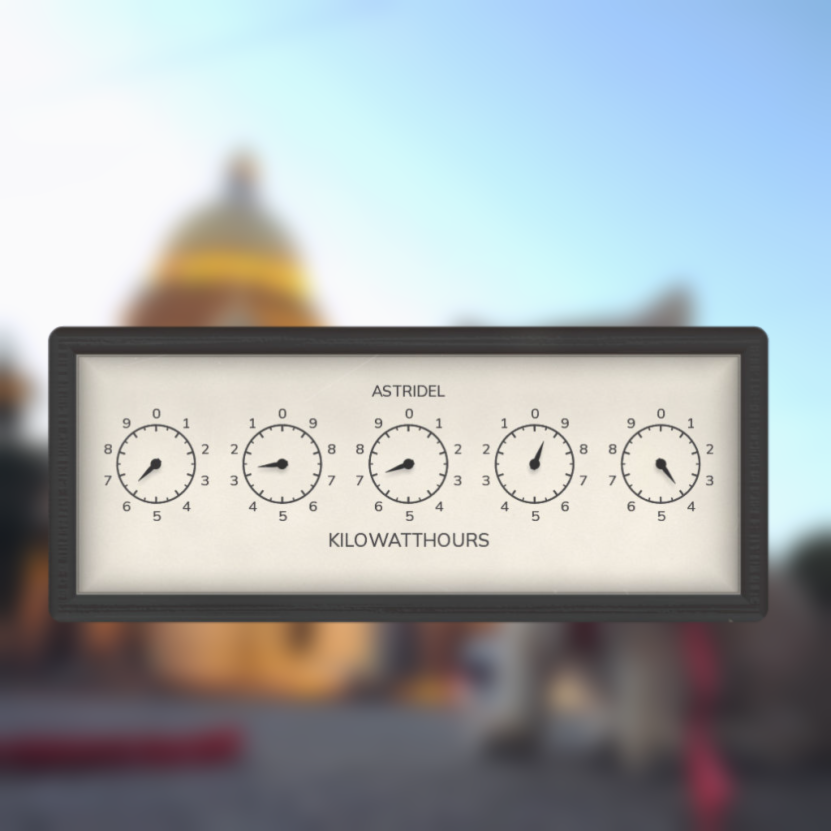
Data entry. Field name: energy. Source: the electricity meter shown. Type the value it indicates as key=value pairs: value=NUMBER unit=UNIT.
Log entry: value=62694 unit=kWh
